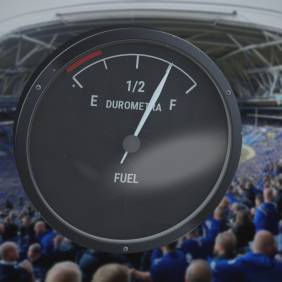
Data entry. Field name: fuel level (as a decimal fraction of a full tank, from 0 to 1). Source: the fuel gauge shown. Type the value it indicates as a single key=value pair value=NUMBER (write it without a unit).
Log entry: value=0.75
